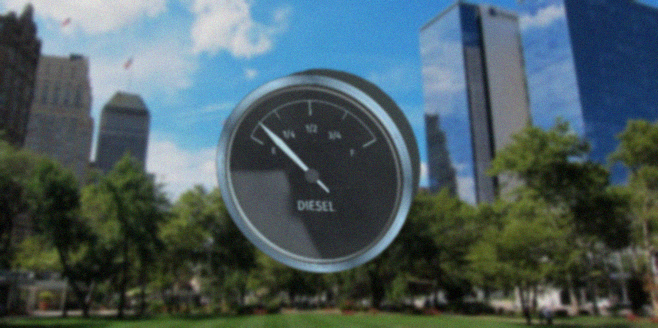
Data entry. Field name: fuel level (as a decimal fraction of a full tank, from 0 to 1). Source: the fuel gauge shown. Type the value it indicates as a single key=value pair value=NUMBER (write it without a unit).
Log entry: value=0.125
